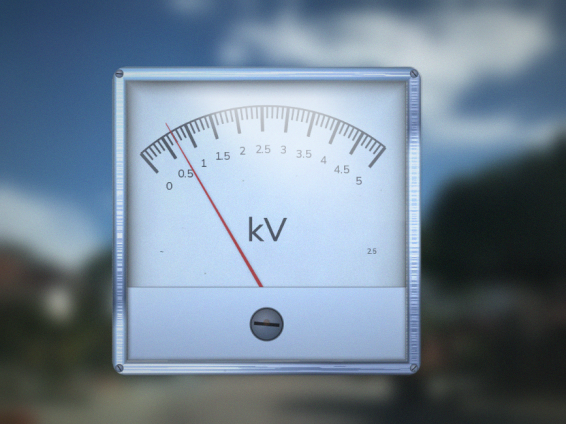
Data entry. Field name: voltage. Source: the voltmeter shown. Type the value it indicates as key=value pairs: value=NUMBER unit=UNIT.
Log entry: value=0.7 unit=kV
